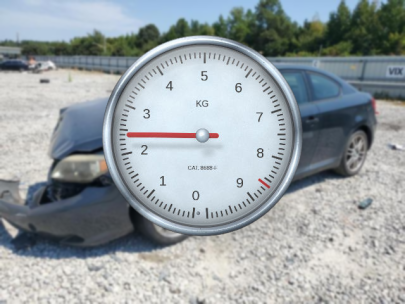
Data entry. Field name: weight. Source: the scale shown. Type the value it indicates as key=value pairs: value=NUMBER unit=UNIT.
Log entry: value=2.4 unit=kg
